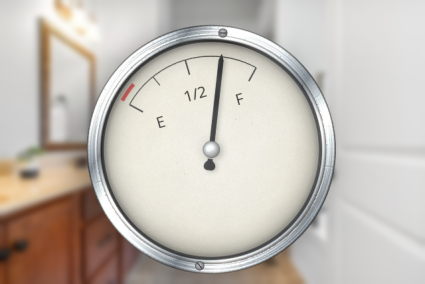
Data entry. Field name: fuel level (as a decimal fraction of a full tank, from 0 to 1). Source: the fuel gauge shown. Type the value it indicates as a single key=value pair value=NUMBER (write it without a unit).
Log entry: value=0.75
